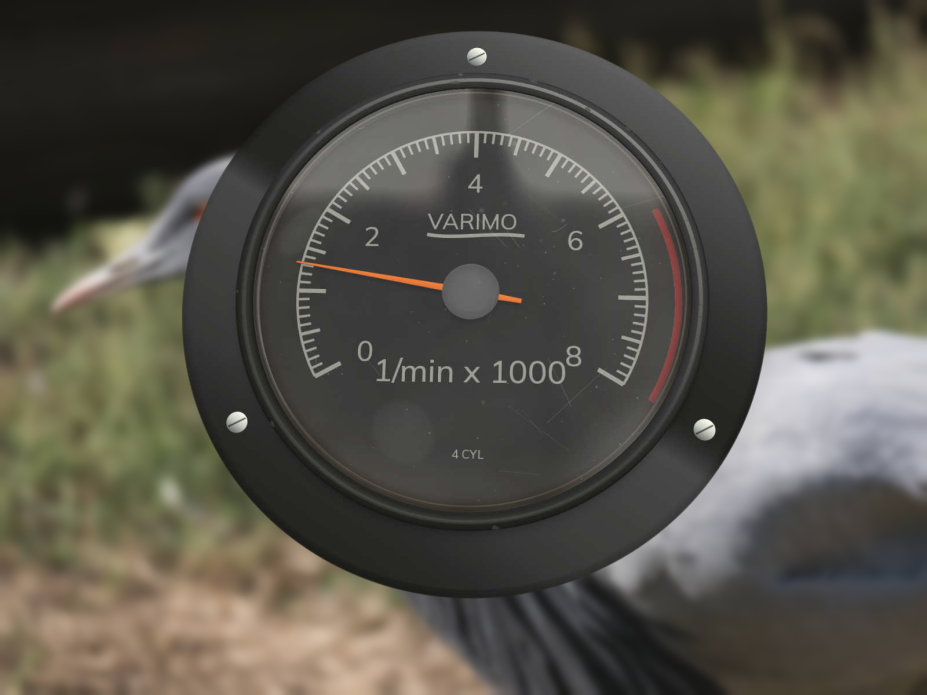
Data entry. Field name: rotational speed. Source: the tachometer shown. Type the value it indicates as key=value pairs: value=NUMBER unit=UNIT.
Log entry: value=1300 unit=rpm
